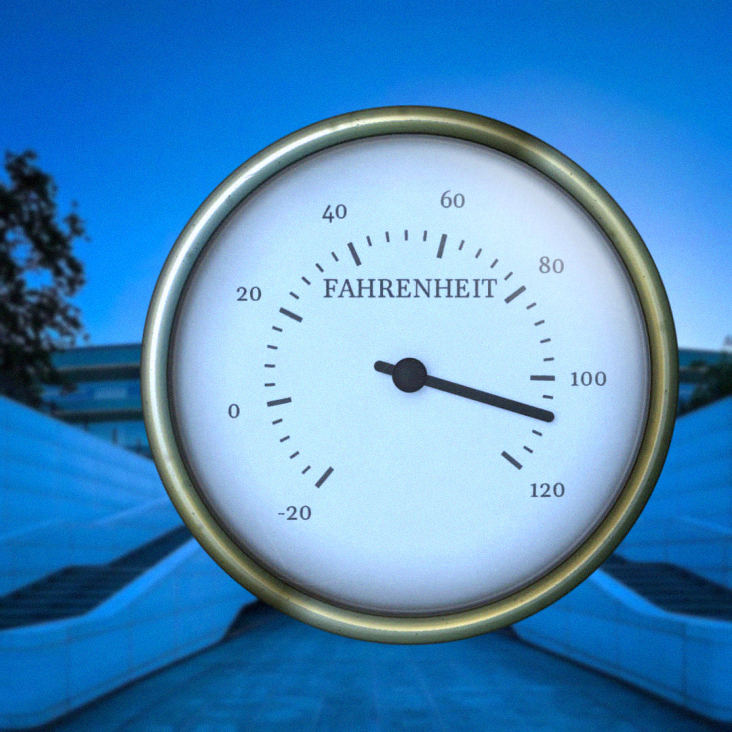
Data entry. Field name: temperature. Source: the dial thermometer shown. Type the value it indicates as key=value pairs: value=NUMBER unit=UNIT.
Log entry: value=108 unit=°F
